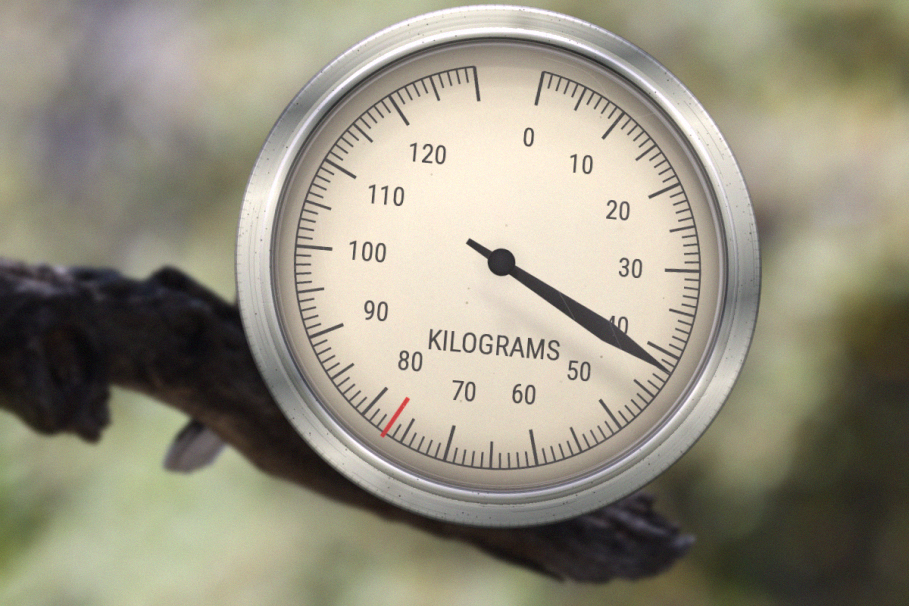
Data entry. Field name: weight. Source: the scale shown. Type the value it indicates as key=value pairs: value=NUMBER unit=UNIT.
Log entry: value=42 unit=kg
